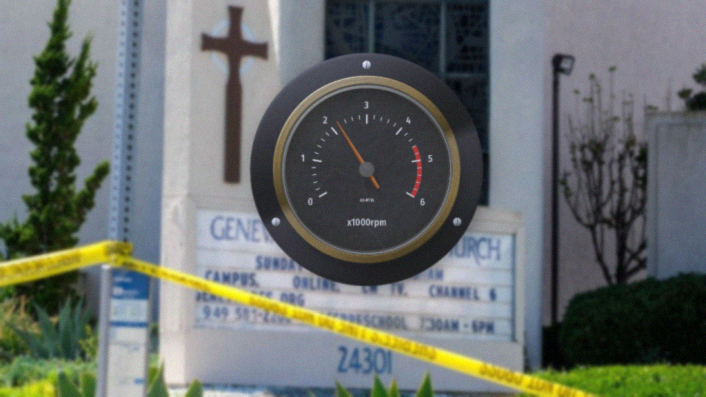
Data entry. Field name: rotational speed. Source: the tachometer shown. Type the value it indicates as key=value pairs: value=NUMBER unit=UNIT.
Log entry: value=2200 unit=rpm
